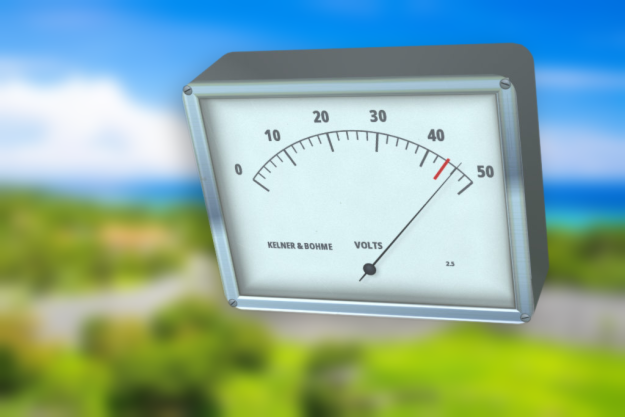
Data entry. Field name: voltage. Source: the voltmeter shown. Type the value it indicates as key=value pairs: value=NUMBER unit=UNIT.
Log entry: value=46 unit=V
